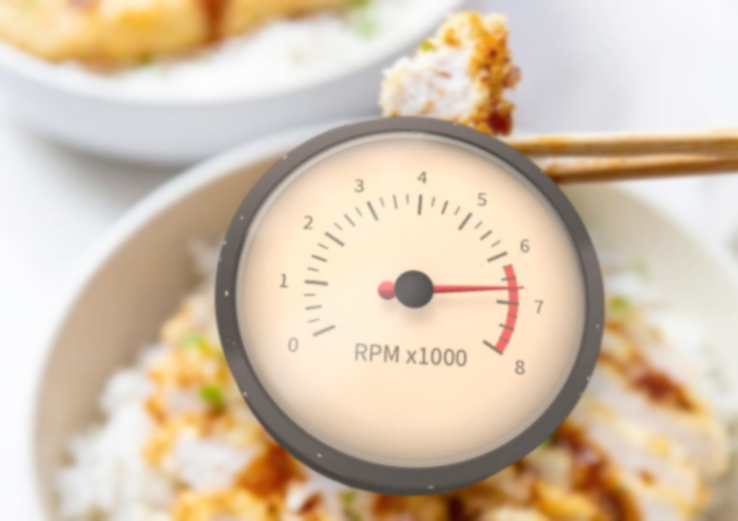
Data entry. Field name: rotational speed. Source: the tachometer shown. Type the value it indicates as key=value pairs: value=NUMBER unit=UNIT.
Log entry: value=6750 unit=rpm
